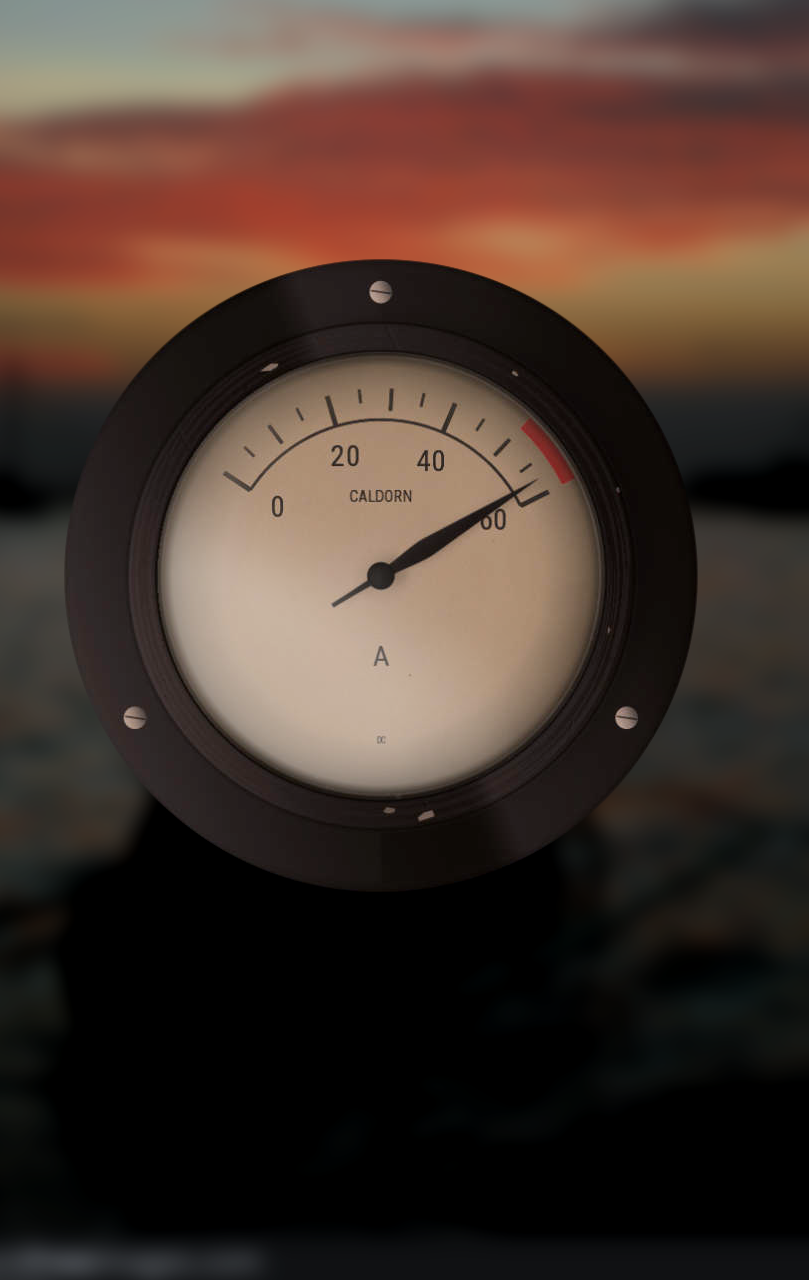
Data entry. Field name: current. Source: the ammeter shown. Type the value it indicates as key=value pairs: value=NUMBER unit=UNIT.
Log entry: value=57.5 unit=A
